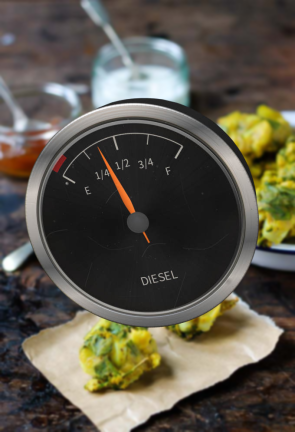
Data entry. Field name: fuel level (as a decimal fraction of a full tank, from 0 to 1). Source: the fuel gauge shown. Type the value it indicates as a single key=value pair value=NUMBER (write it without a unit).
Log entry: value=0.375
